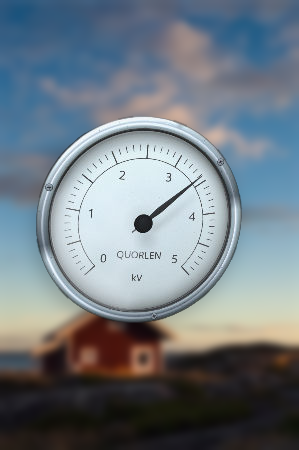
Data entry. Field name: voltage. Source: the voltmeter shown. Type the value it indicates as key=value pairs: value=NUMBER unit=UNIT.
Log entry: value=3.4 unit=kV
